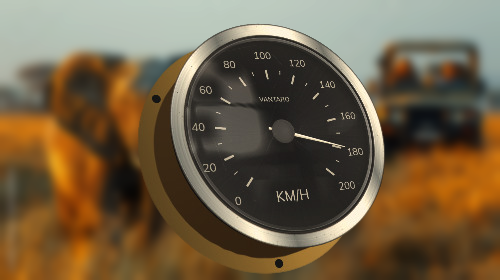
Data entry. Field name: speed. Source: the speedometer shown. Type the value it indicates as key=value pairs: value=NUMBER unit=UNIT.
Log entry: value=180 unit=km/h
